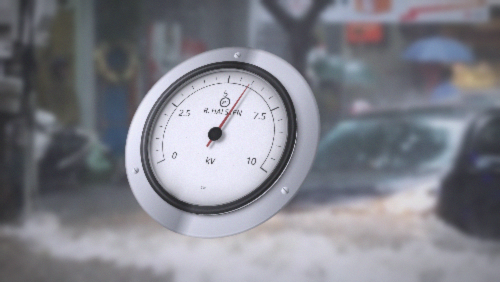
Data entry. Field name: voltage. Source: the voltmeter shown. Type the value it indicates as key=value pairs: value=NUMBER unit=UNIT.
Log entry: value=6 unit=kV
